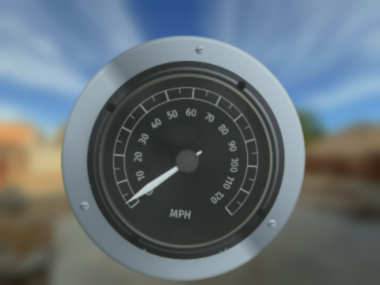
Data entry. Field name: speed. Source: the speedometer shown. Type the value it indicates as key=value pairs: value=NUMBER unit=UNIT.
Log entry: value=2.5 unit=mph
